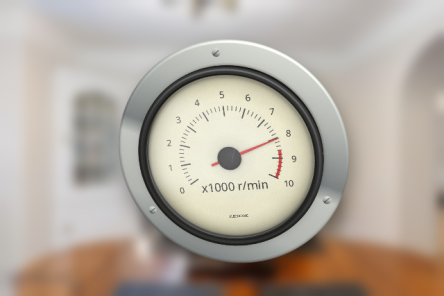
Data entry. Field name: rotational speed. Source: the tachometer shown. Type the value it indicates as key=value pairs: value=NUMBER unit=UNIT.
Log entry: value=8000 unit=rpm
